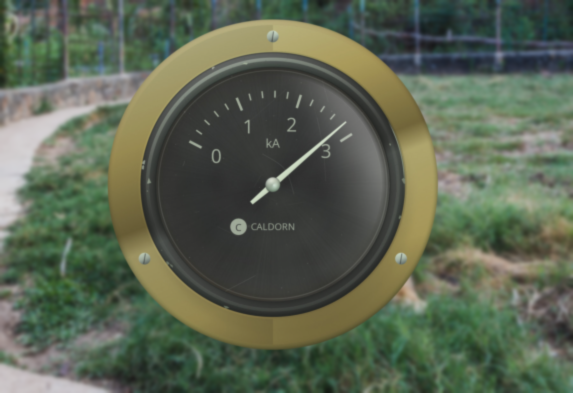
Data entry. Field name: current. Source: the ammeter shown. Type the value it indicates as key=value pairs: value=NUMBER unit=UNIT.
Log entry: value=2.8 unit=kA
